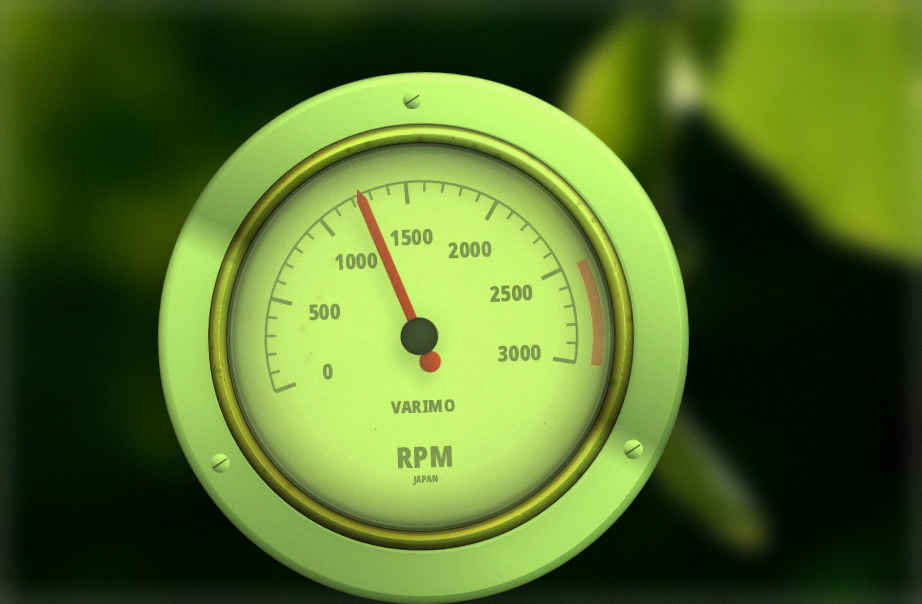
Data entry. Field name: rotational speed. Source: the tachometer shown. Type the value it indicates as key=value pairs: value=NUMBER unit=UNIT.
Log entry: value=1250 unit=rpm
